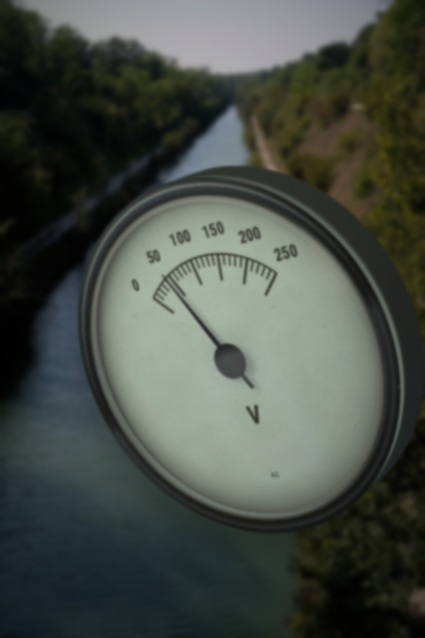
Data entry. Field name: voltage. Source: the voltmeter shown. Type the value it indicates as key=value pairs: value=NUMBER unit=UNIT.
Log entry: value=50 unit=V
